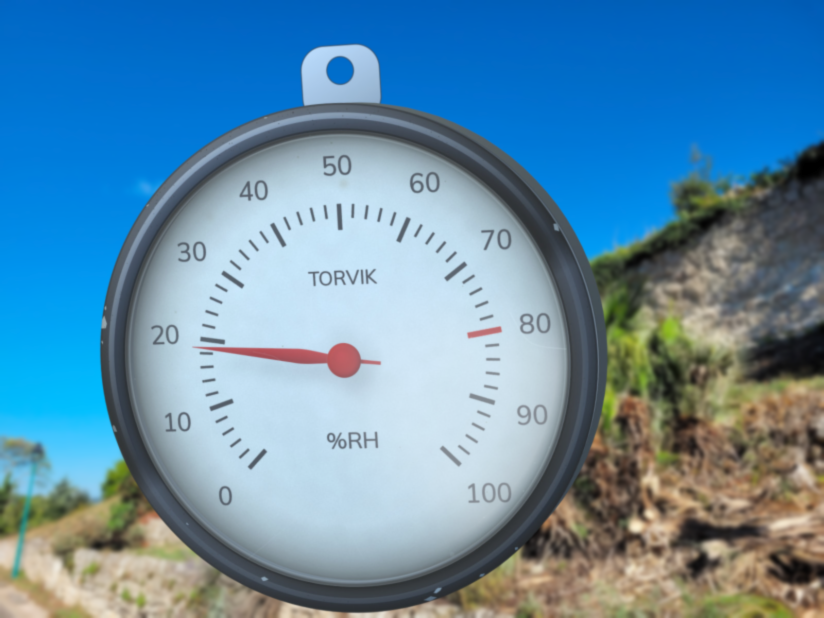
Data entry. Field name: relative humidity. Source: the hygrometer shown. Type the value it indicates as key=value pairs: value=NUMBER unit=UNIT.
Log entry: value=19 unit=%
